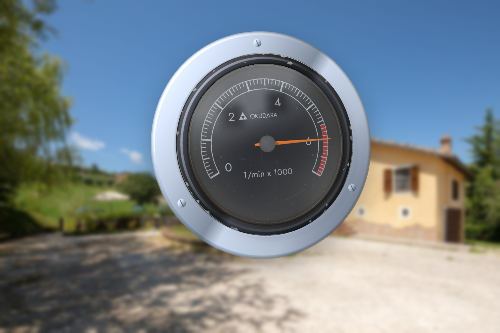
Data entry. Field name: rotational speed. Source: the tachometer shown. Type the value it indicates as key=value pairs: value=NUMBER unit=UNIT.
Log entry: value=6000 unit=rpm
